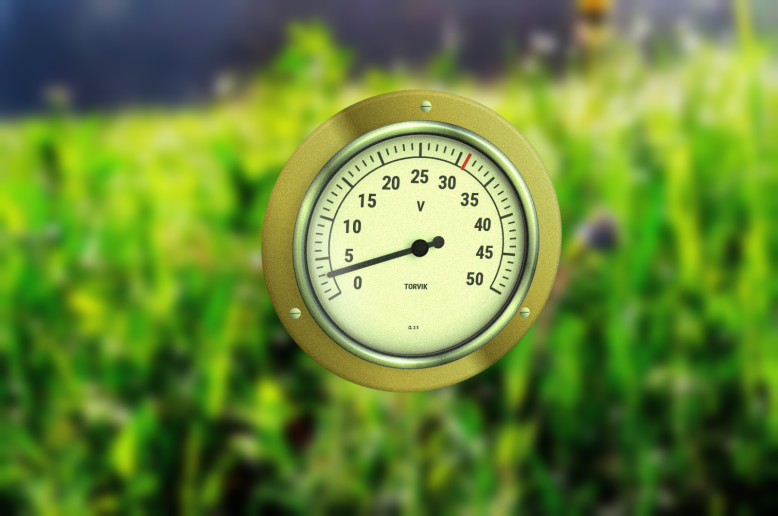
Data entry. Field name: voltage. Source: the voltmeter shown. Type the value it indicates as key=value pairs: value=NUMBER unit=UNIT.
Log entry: value=3 unit=V
